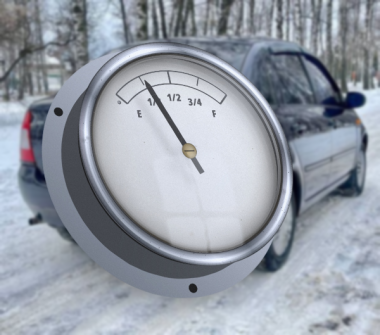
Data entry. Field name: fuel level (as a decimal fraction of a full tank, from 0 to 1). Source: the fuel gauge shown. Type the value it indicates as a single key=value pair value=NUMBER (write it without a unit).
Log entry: value=0.25
